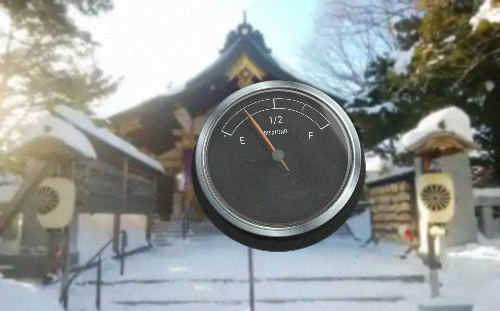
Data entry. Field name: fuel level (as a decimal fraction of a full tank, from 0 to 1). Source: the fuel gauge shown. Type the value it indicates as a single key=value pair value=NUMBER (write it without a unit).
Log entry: value=0.25
